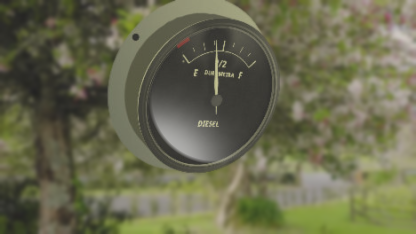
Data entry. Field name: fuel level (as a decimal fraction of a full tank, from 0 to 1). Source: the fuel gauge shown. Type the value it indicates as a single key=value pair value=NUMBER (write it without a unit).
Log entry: value=0.375
